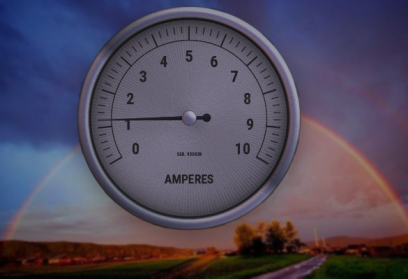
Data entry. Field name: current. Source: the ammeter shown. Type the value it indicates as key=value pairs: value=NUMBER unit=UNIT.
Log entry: value=1.2 unit=A
